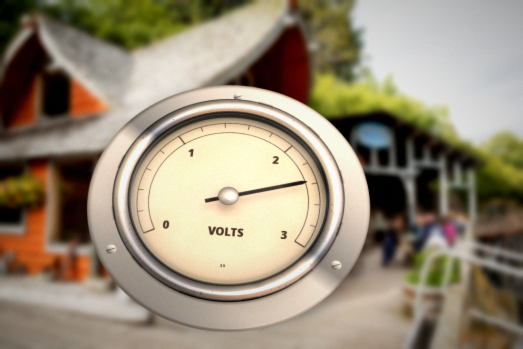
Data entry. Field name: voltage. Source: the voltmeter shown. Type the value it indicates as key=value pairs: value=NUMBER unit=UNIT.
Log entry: value=2.4 unit=V
